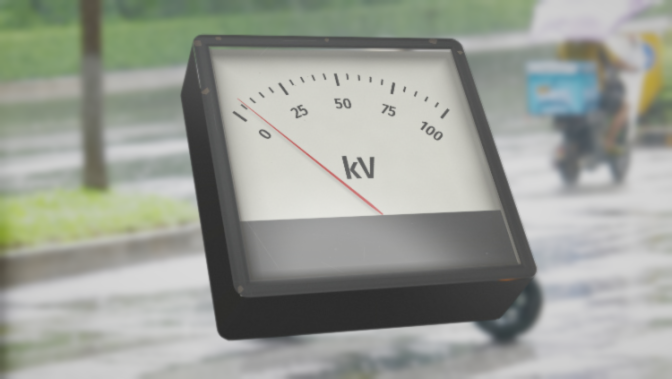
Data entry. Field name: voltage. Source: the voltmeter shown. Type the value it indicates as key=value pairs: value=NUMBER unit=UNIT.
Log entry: value=5 unit=kV
